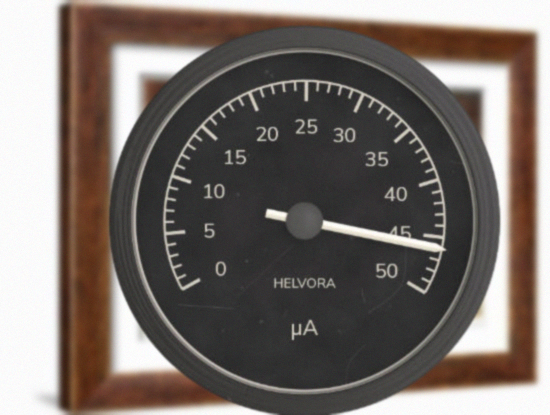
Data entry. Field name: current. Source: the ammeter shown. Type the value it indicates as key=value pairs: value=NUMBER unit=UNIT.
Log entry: value=46 unit=µA
